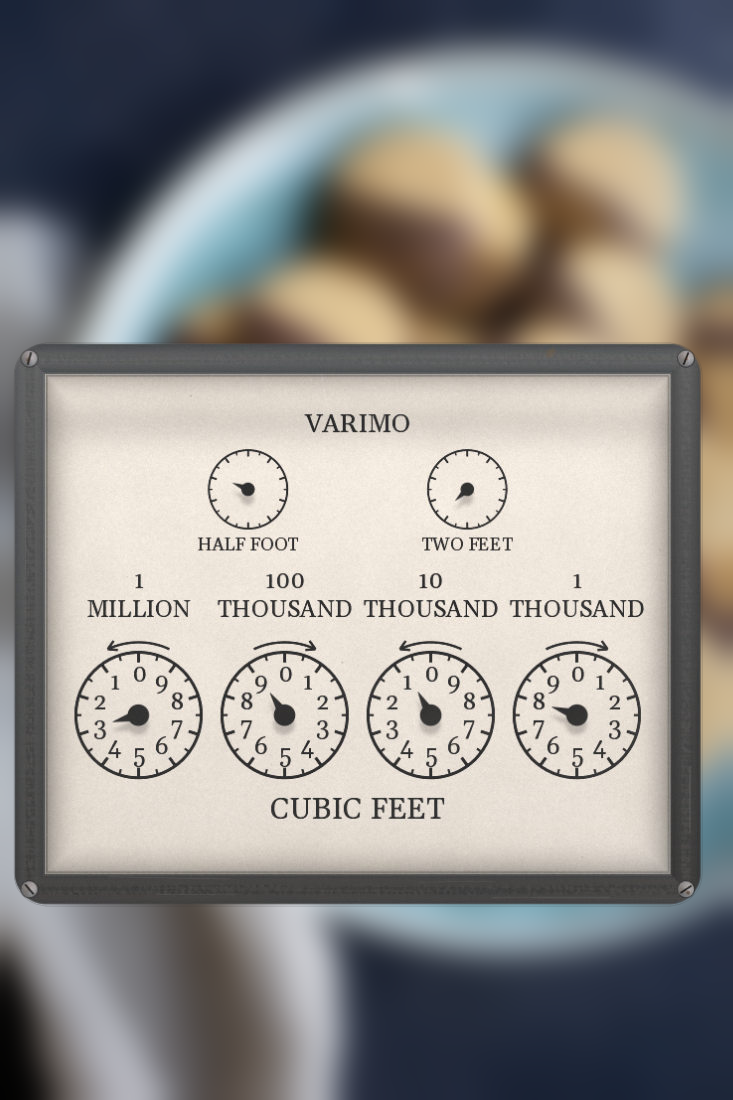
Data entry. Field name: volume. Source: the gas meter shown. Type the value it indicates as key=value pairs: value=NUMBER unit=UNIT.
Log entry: value=290800 unit=ft³
